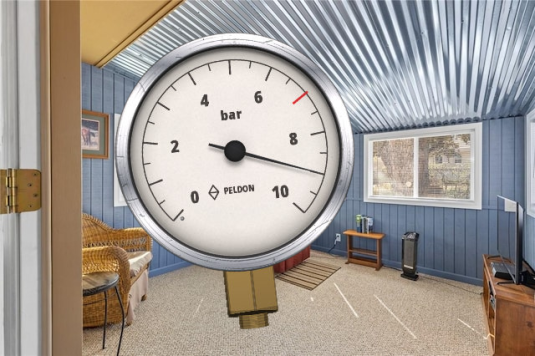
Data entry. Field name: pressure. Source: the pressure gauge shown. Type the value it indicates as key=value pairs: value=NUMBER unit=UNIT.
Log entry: value=9 unit=bar
